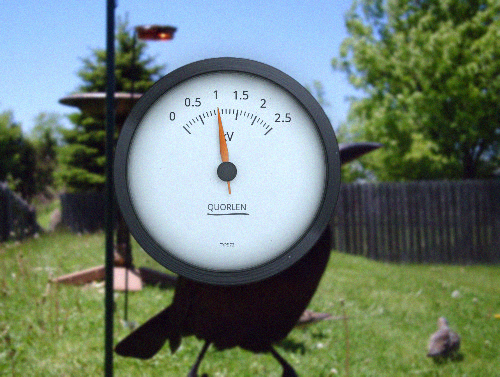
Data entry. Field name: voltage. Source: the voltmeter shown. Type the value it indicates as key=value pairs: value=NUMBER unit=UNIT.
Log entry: value=1 unit=kV
